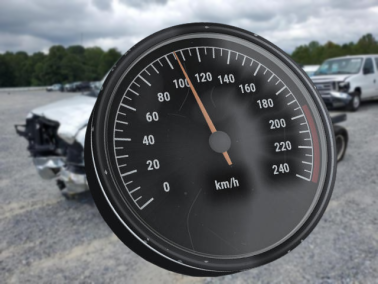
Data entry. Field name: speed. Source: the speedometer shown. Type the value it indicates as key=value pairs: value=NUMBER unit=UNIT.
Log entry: value=105 unit=km/h
